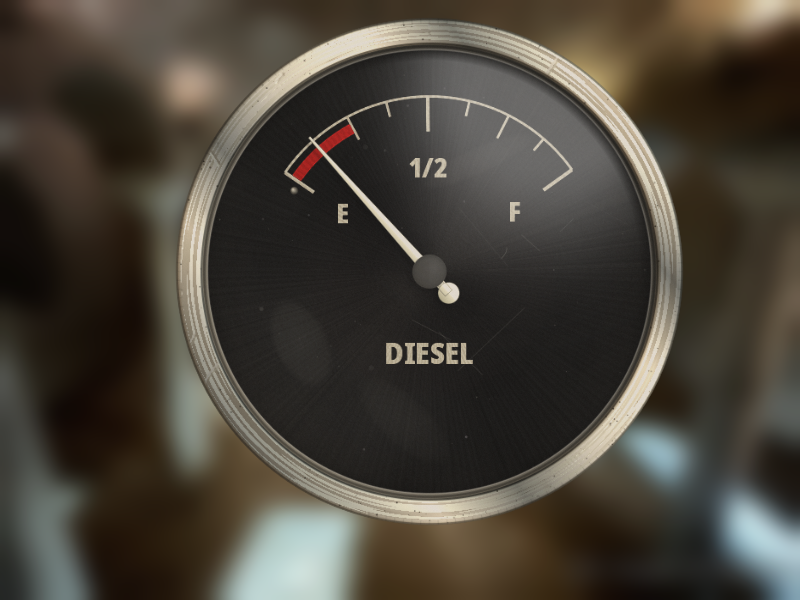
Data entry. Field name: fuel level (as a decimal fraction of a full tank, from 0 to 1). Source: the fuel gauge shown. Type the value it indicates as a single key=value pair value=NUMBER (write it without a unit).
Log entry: value=0.125
